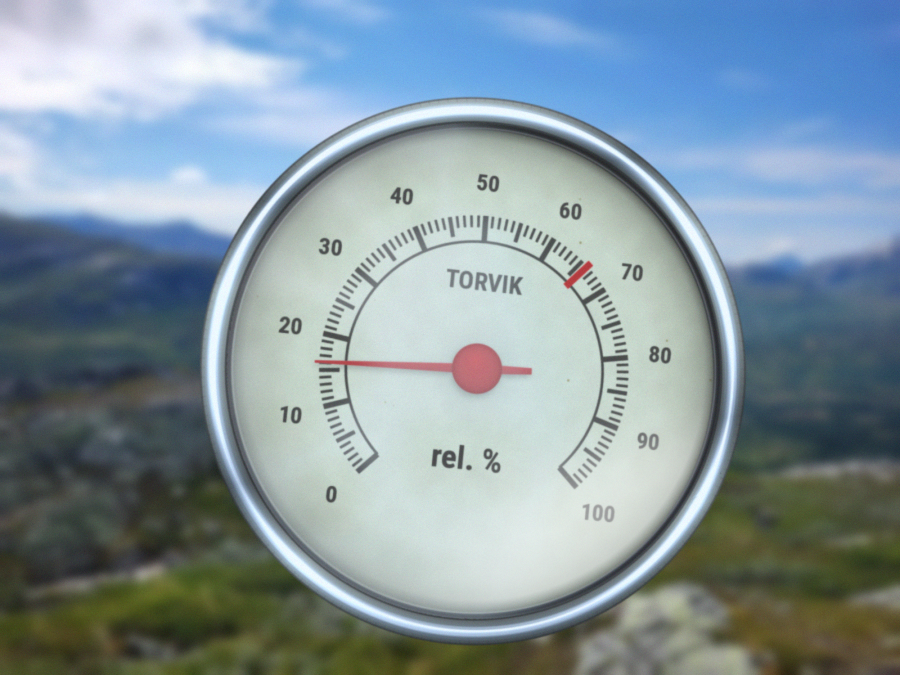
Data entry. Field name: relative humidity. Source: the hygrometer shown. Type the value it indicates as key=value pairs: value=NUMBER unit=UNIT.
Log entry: value=16 unit=%
